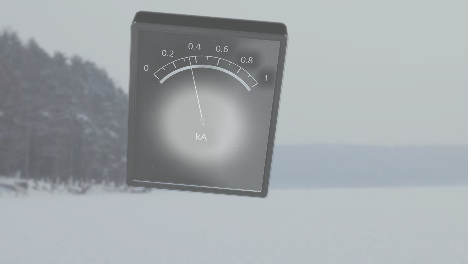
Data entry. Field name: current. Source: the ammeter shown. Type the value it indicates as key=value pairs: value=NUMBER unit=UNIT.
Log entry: value=0.35 unit=kA
